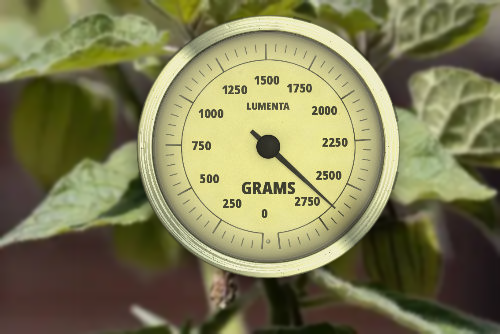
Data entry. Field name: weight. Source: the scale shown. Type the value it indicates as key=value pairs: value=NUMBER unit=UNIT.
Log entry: value=2650 unit=g
